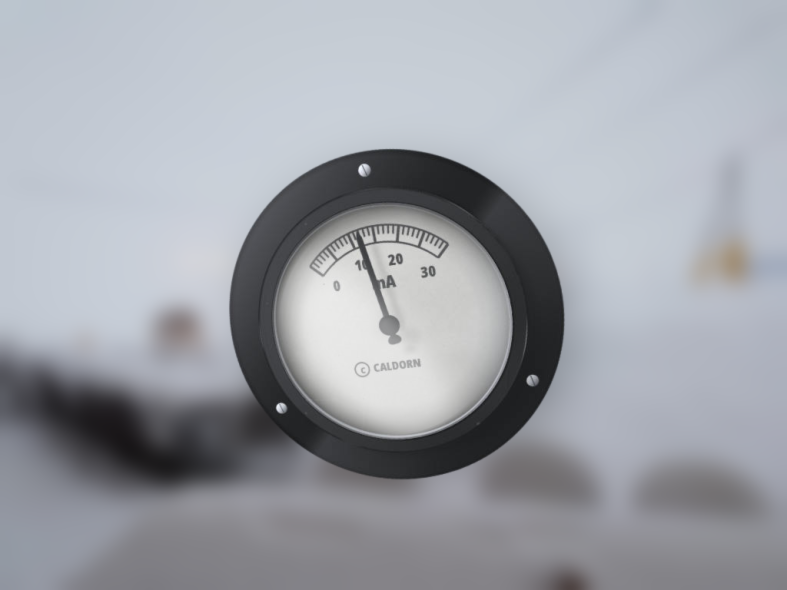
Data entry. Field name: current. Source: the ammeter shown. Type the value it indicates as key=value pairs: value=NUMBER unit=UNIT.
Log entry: value=12 unit=mA
